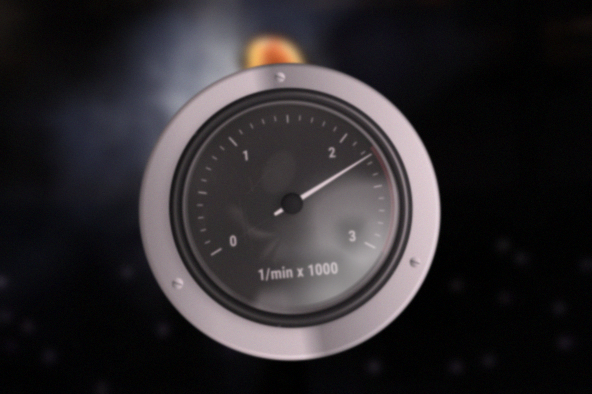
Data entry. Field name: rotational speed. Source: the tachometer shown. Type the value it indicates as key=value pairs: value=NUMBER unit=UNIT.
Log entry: value=2250 unit=rpm
